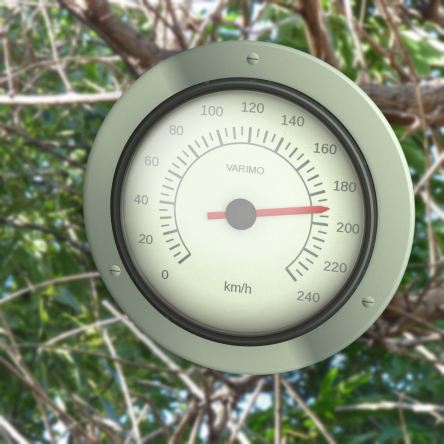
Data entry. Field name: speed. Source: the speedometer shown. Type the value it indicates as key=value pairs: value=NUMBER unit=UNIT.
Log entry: value=190 unit=km/h
